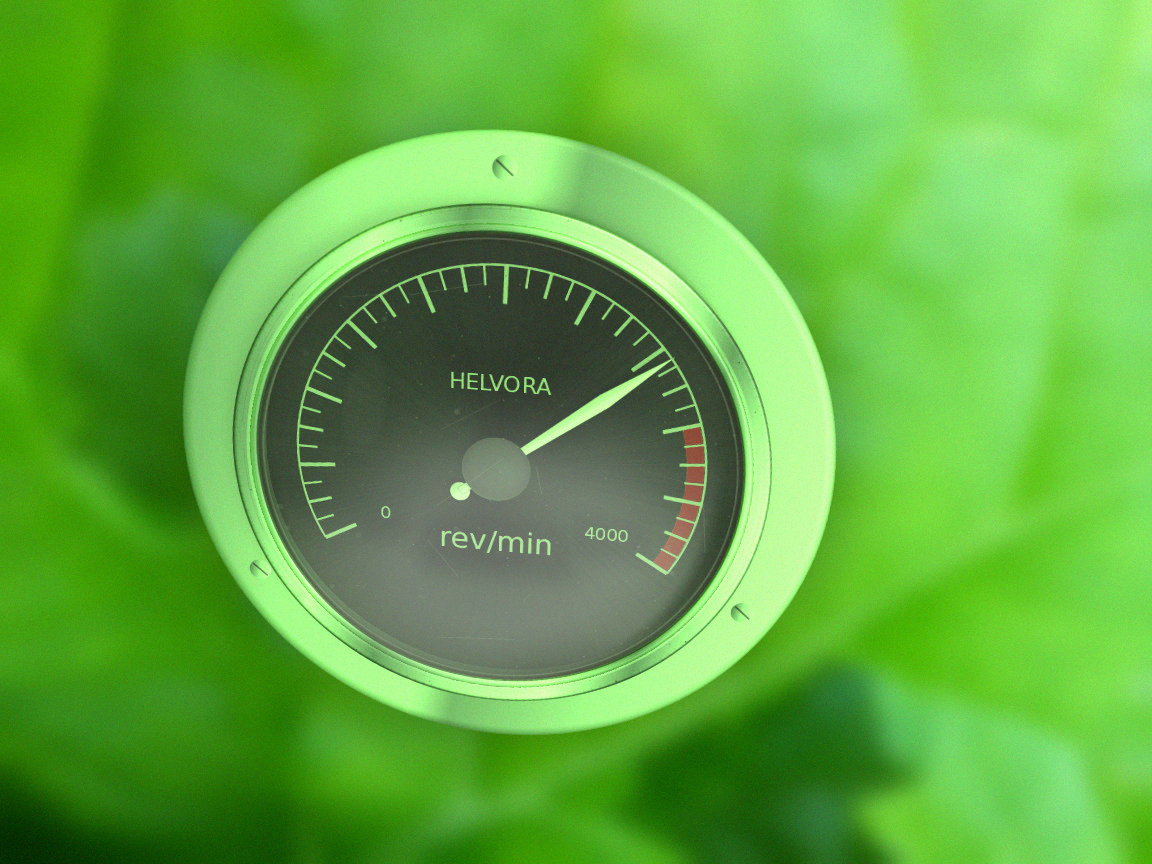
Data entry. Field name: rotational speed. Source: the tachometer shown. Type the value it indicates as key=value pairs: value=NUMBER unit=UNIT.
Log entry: value=2850 unit=rpm
